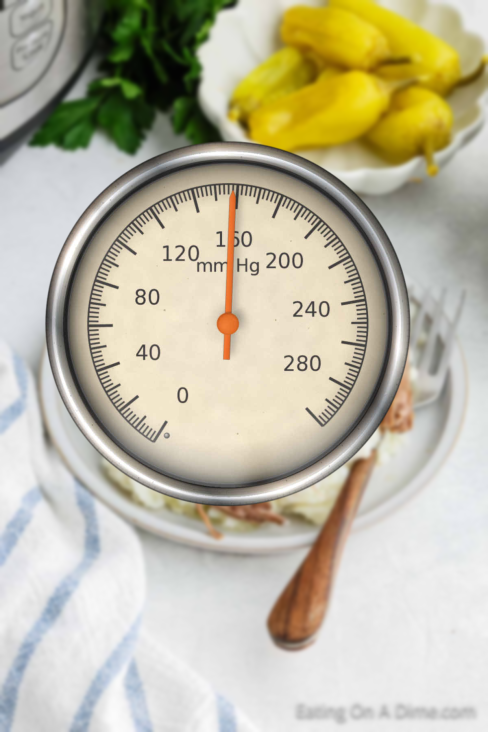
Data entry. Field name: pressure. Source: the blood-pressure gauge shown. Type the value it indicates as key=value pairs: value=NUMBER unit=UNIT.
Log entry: value=158 unit=mmHg
